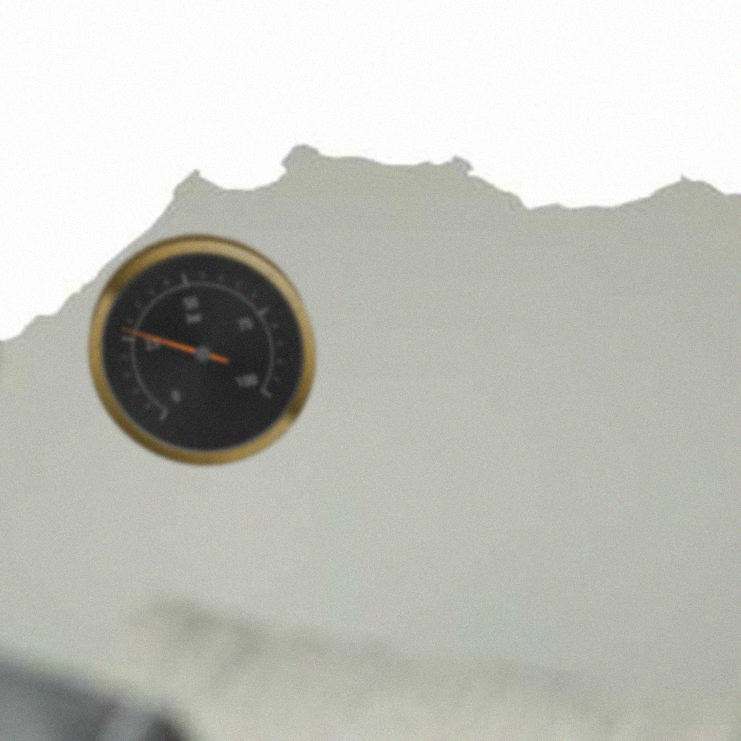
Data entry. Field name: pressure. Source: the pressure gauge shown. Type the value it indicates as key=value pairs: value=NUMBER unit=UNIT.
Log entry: value=27.5 unit=bar
